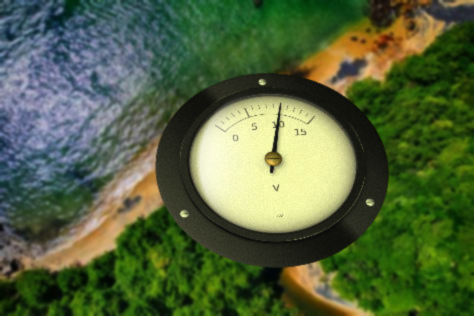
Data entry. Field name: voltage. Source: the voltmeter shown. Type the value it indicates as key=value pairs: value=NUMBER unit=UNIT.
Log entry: value=10 unit=V
